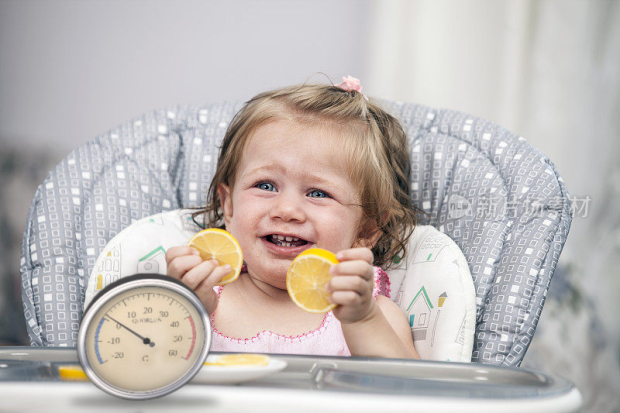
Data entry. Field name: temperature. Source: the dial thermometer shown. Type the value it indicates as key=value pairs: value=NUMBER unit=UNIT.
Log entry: value=2 unit=°C
